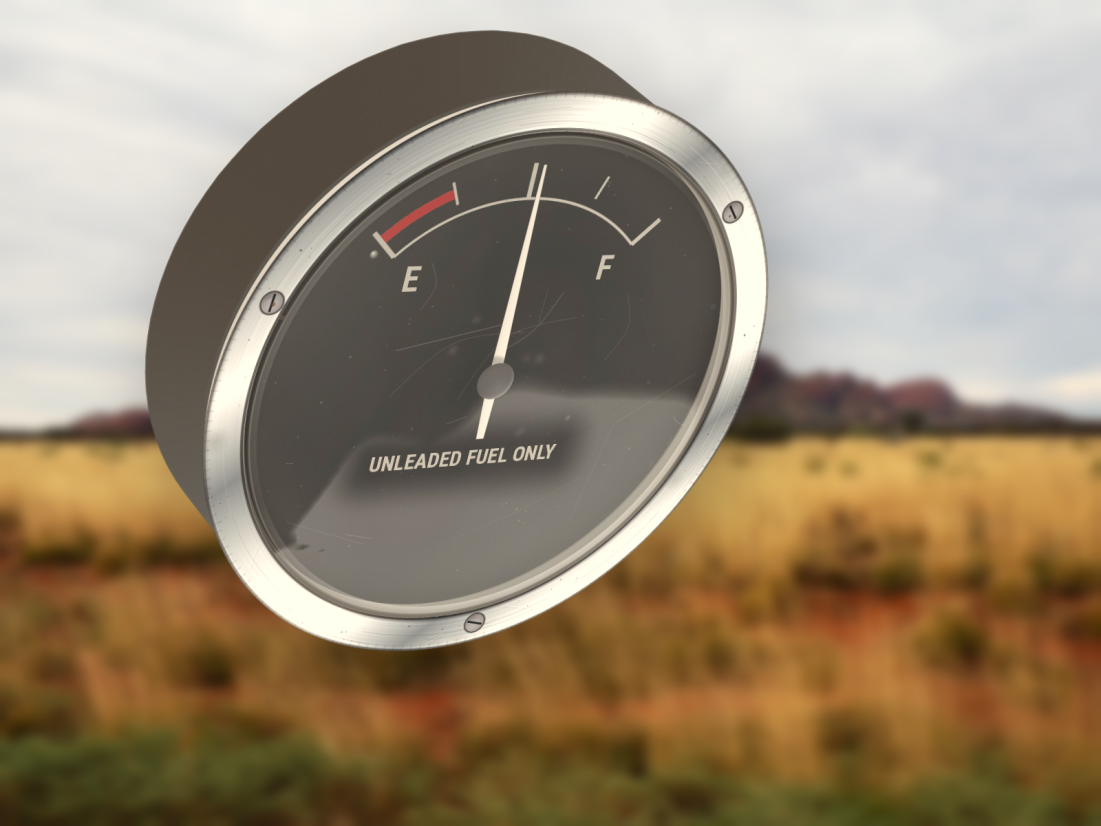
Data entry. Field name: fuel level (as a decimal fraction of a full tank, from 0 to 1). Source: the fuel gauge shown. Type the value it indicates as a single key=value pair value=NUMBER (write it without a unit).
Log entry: value=0.5
